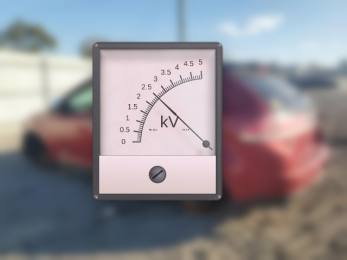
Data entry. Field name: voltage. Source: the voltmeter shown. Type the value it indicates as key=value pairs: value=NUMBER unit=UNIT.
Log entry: value=2.5 unit=kV
